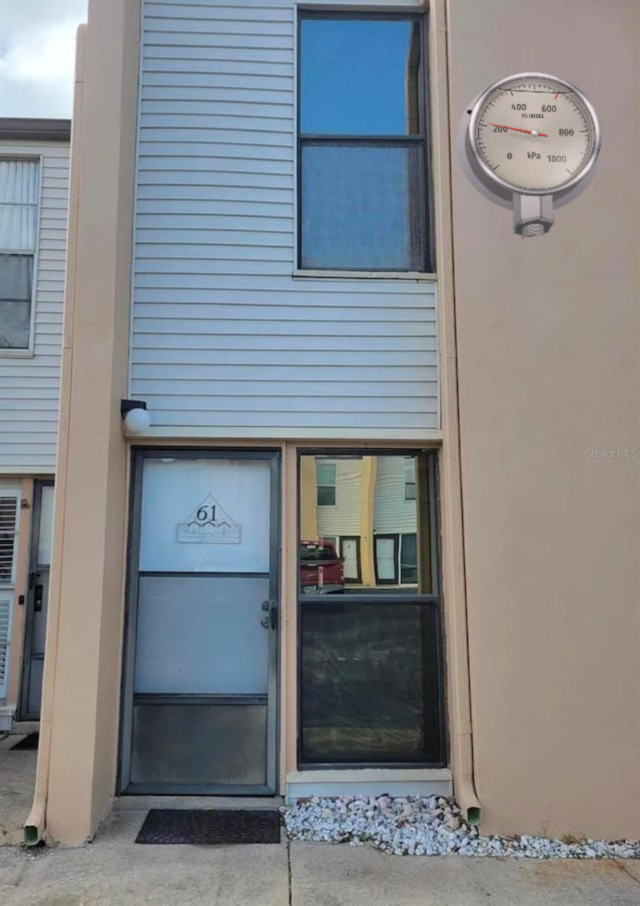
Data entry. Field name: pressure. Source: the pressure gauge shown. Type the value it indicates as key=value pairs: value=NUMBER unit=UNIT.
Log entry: value=200 unit=kPa
